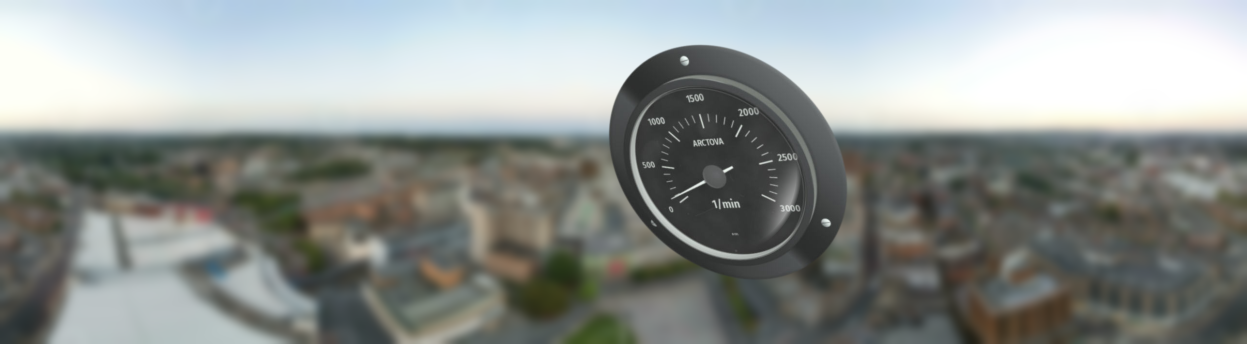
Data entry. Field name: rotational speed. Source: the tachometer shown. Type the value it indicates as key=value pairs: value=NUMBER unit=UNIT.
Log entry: value=100 unit=rpm
